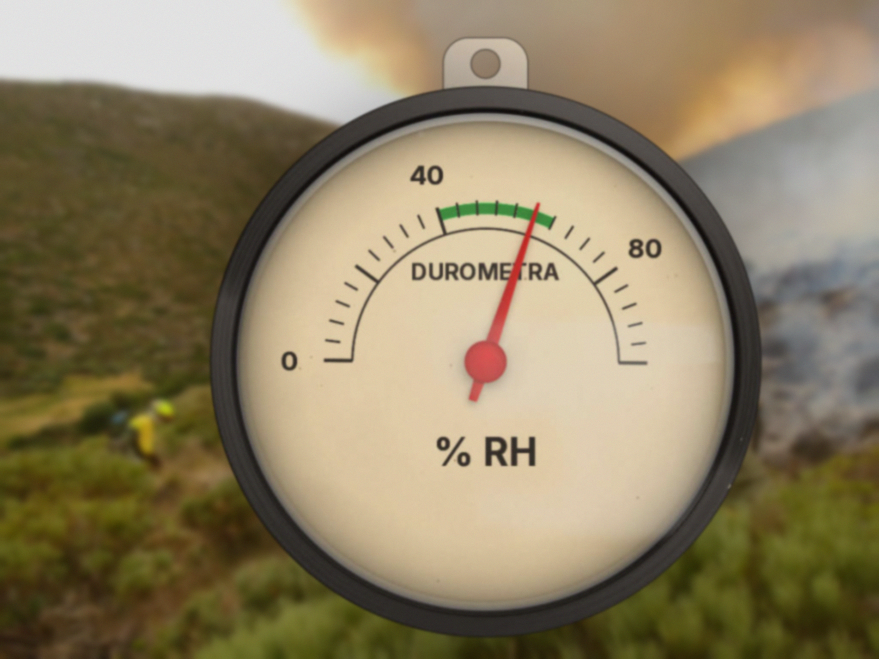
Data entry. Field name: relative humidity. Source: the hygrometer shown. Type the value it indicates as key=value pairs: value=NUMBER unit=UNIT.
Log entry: value=60 unit=%
